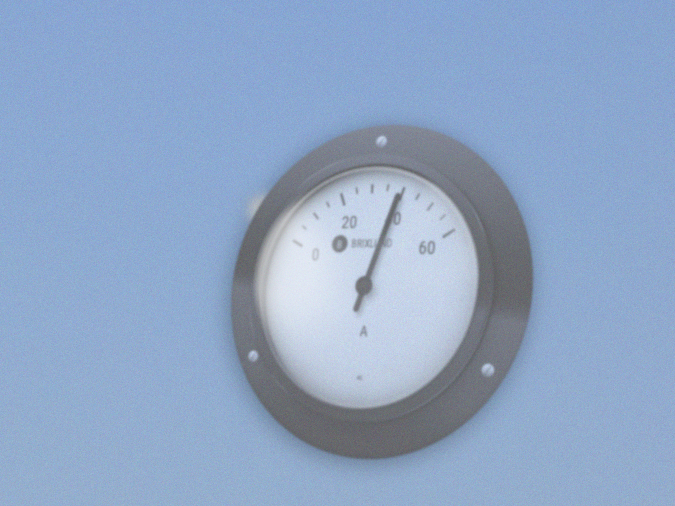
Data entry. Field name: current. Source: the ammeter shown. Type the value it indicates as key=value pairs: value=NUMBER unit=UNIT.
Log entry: value=40 unit=A
